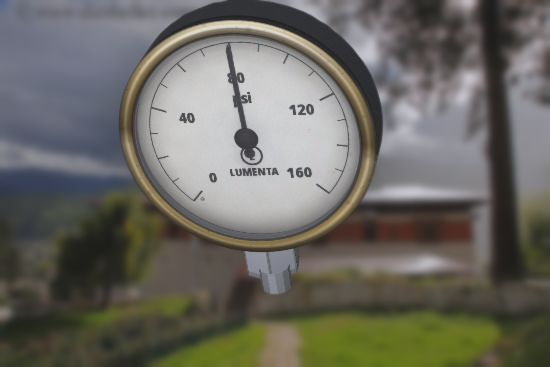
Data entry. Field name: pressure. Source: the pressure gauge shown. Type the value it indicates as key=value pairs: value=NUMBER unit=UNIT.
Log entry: value=80 unit=psi
